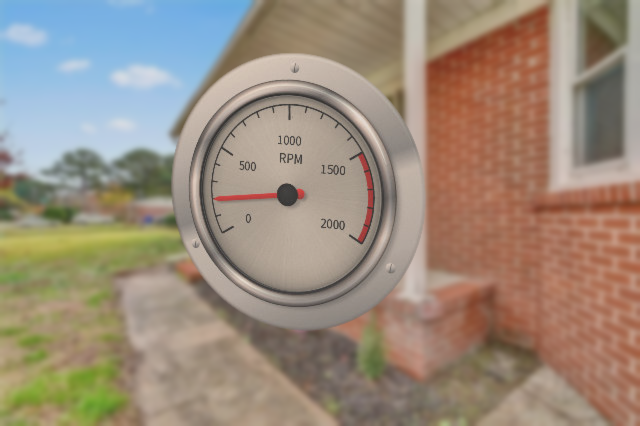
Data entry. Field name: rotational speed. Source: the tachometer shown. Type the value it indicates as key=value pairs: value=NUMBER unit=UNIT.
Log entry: value=200 unit=rpm
